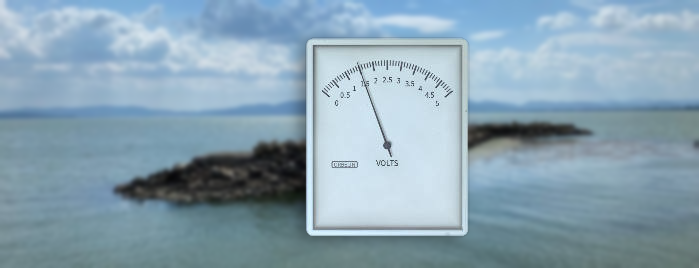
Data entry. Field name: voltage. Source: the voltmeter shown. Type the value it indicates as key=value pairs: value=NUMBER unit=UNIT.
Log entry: value=1.5 unit=V
